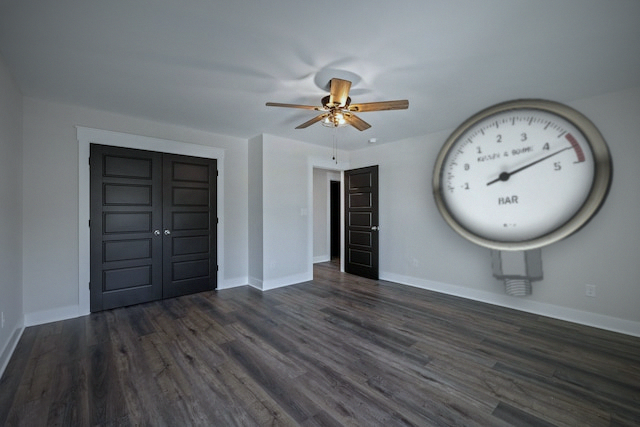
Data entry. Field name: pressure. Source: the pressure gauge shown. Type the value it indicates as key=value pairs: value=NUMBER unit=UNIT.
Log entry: value=4.5 unit=bar
